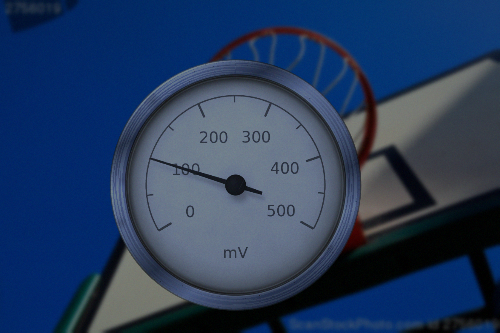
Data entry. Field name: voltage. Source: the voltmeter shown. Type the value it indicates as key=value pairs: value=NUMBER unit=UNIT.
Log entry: value=100 unit=mV
